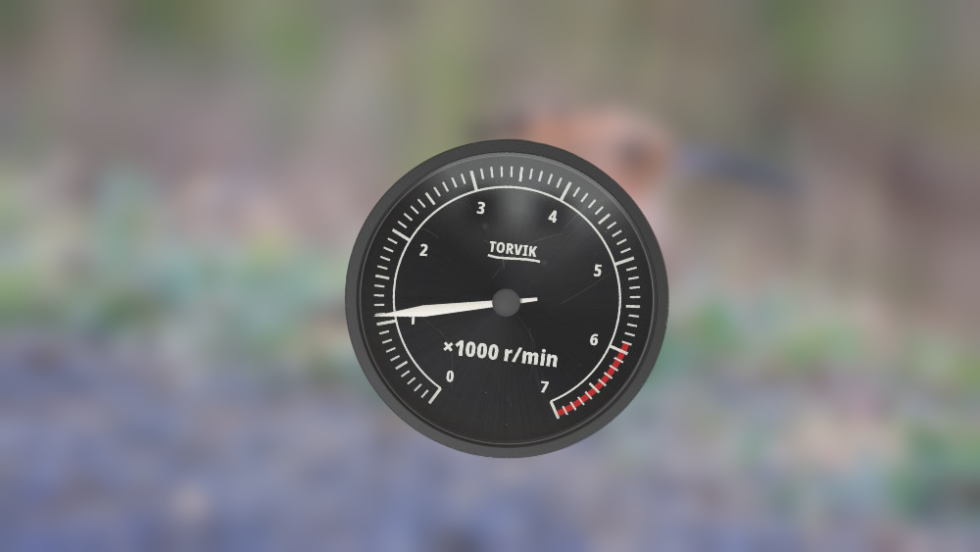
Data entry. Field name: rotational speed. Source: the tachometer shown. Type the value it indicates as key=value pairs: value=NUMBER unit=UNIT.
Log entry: value=1100 unit=rpm
